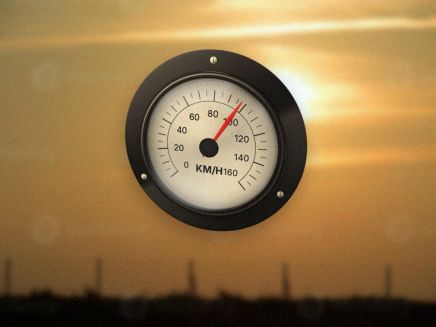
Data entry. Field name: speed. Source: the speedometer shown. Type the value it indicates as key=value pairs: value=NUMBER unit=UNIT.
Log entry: value=97.5 unit=km/h
